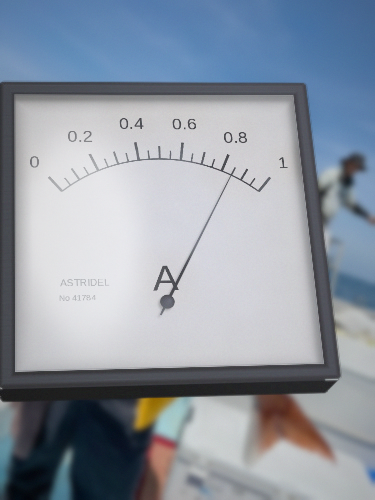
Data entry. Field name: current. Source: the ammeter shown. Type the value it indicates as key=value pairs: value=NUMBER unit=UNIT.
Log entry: value=0.85 unit=A
